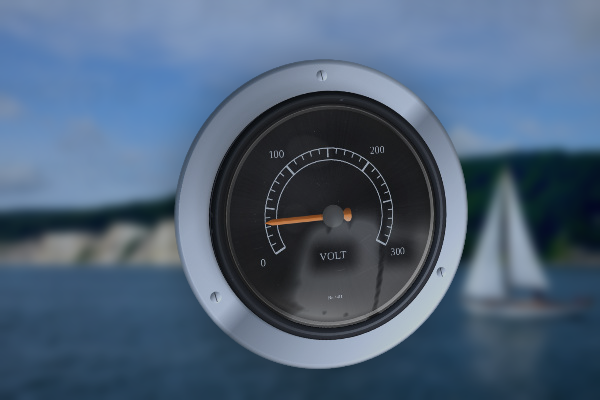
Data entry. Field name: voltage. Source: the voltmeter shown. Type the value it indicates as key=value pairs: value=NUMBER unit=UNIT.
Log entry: value=35 unit=V
